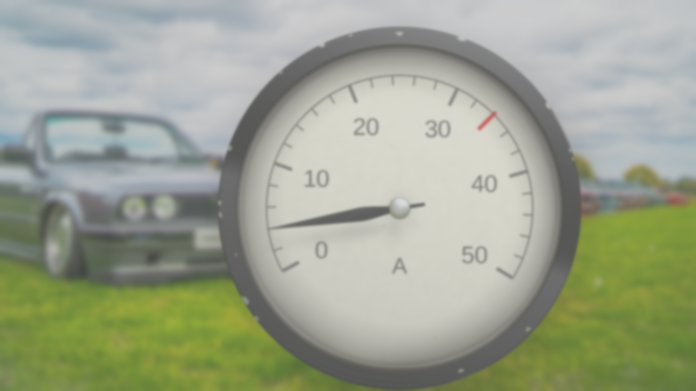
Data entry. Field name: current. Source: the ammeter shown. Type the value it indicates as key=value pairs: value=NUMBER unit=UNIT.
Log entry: value=4 unit=A
